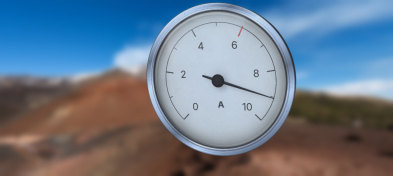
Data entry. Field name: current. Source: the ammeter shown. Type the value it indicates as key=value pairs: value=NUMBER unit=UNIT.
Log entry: value=9 unit=A
